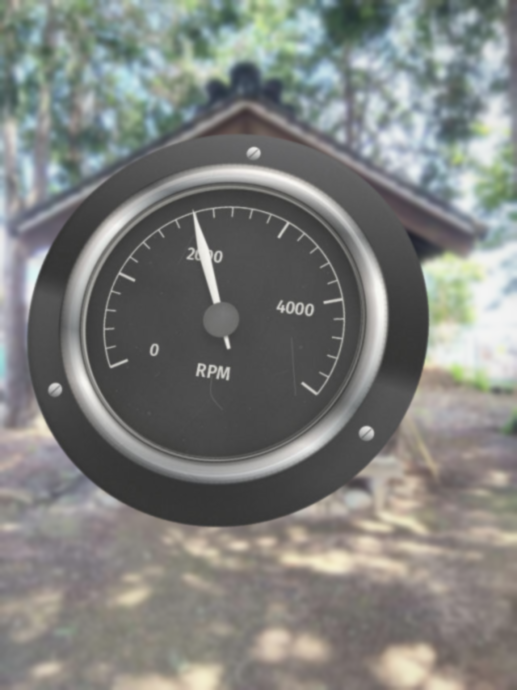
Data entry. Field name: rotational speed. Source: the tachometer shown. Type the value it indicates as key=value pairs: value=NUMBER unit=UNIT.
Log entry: value=2000 unit=rpm
